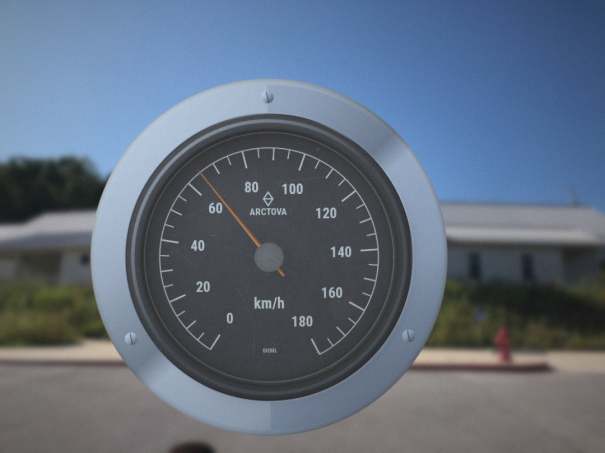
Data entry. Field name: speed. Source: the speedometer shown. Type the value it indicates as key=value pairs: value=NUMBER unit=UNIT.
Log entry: value=65 unit=km/h
